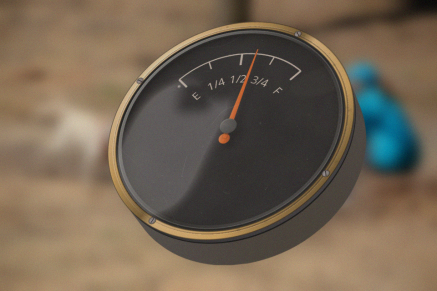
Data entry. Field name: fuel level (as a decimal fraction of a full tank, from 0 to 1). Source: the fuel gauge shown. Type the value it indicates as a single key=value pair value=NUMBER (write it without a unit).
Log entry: value=0.625
